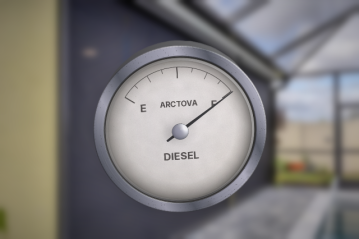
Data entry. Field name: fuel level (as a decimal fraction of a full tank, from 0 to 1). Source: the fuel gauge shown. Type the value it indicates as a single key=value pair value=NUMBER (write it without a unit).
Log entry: value=1
